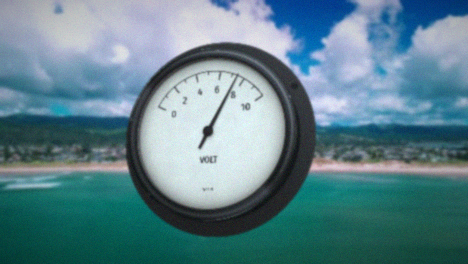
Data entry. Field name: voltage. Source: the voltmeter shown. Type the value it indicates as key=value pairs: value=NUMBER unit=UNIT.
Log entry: value=7.5 unit=V
